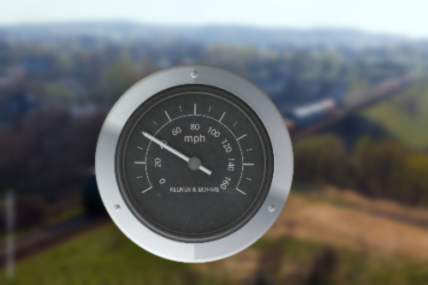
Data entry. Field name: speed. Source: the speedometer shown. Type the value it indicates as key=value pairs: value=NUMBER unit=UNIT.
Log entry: value=40 unit=mph
